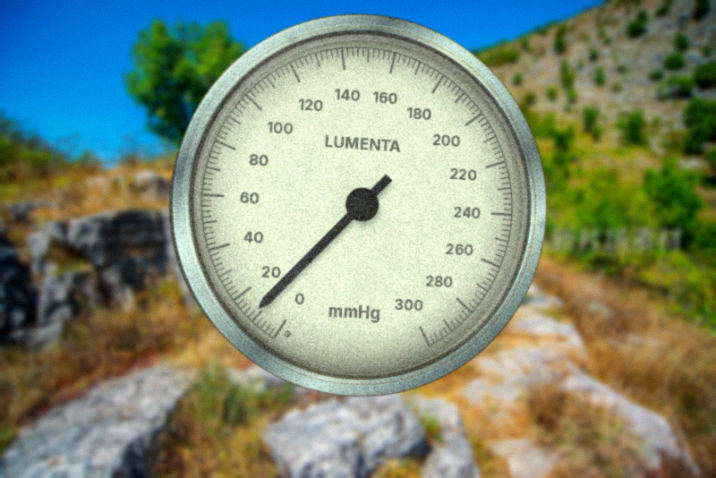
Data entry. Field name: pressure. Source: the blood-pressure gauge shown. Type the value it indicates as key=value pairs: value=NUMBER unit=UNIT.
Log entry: value=12 unit=mmHg
